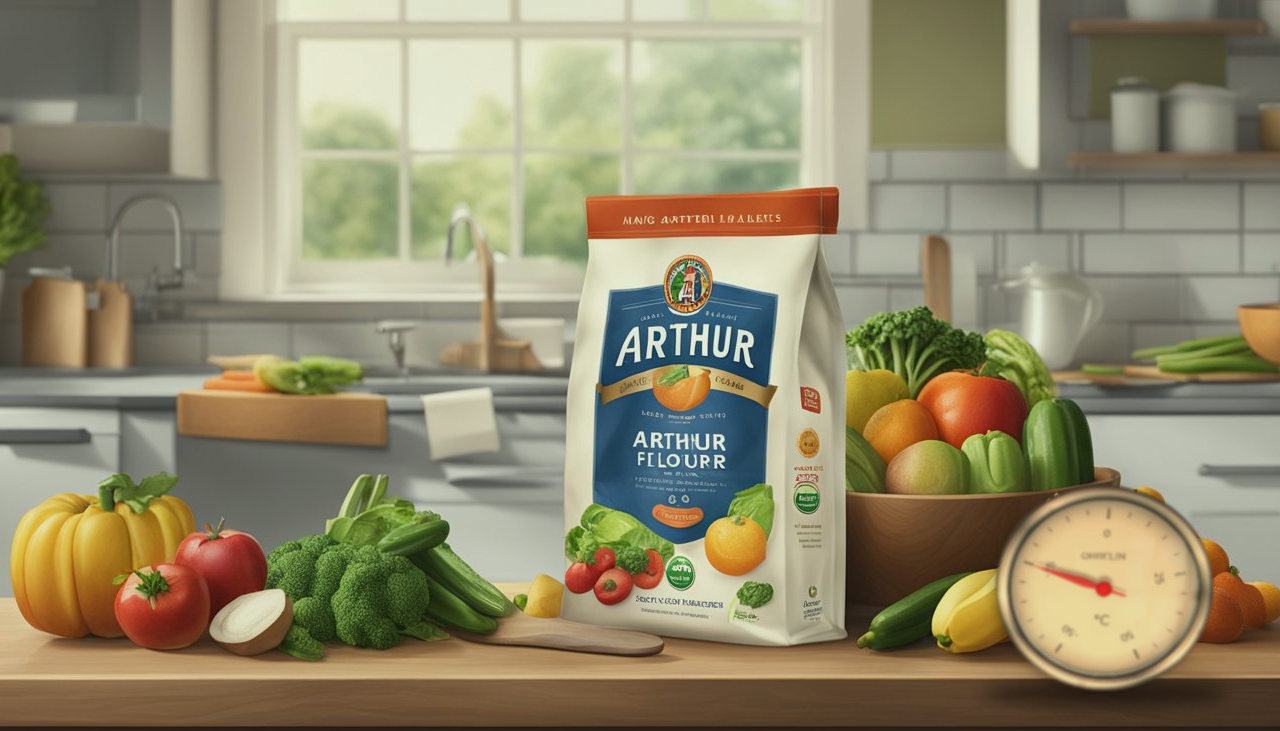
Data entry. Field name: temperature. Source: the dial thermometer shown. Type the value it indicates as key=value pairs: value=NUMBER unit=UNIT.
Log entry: value=-25 unit=°C
